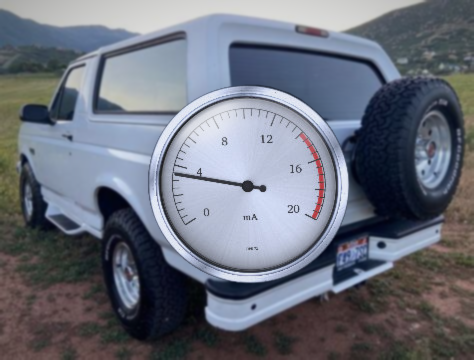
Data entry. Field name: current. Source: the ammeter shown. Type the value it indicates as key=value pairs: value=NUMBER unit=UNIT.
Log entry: value=3.5 unit=mA
